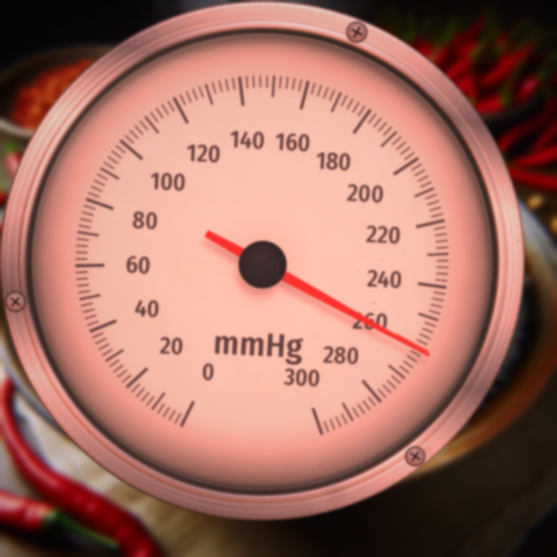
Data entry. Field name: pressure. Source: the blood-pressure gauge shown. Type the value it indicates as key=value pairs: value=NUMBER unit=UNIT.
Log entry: value=260 unit=mmHg
